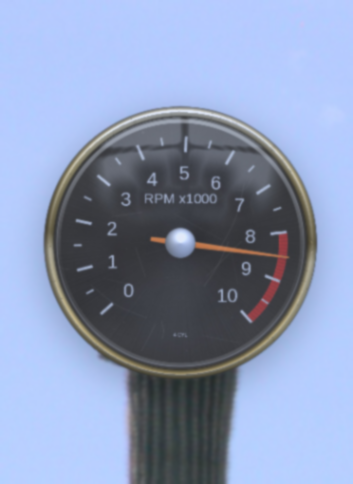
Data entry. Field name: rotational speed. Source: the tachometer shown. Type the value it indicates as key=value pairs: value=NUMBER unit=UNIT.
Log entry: value=8500 unit=rpm
